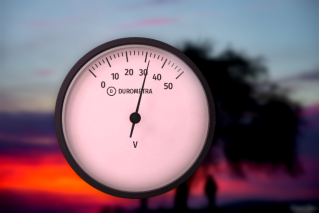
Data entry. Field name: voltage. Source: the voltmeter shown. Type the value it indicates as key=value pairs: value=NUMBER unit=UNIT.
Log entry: value=32 unit=V
